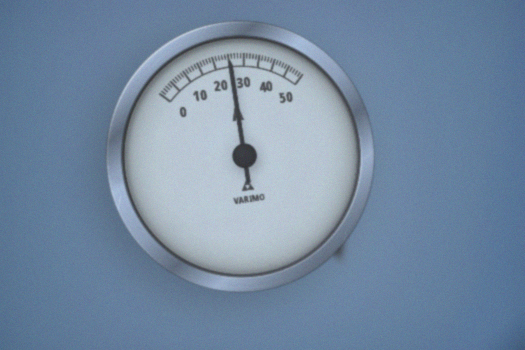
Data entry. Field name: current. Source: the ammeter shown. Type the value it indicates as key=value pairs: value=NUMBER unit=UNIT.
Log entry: value=25 unit=A
